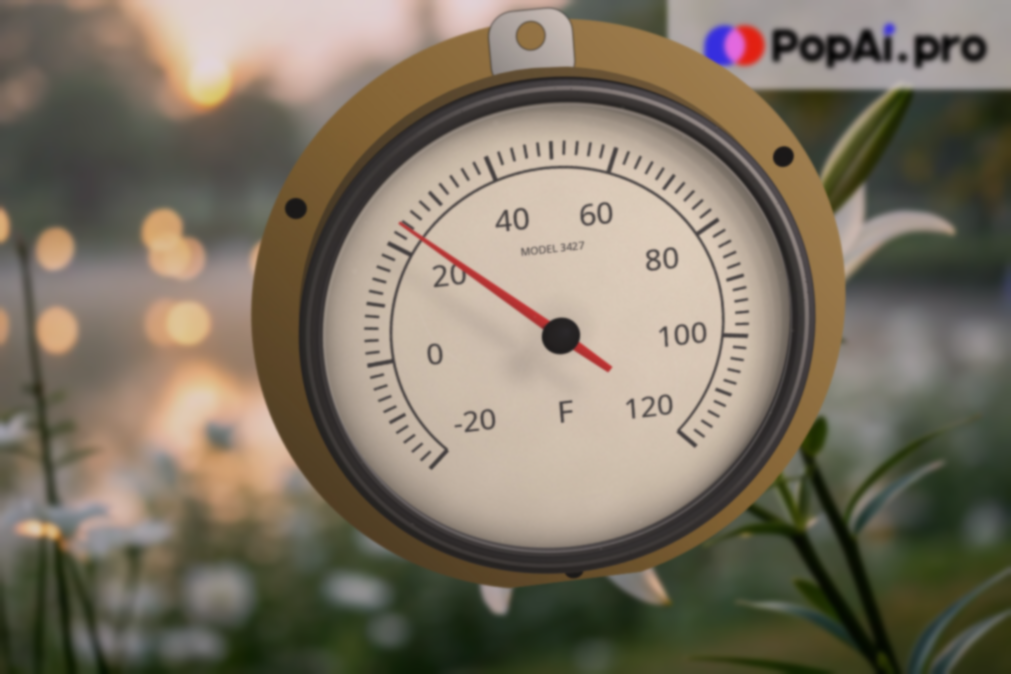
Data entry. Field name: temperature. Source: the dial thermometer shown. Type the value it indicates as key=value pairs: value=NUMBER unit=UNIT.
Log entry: value=24 unit=°F
